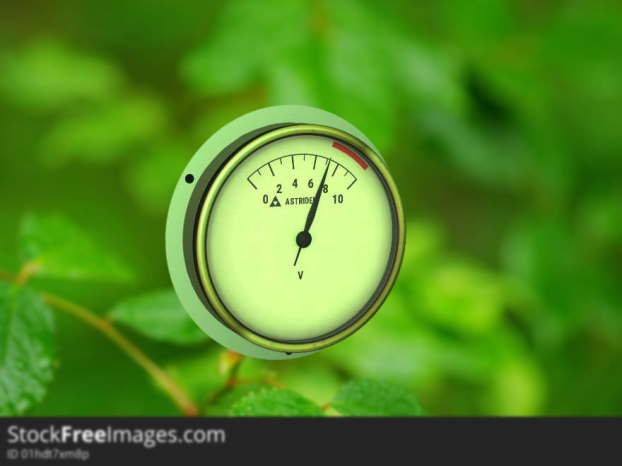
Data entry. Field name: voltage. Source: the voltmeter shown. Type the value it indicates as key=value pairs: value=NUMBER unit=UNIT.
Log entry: value=7 unit=V
